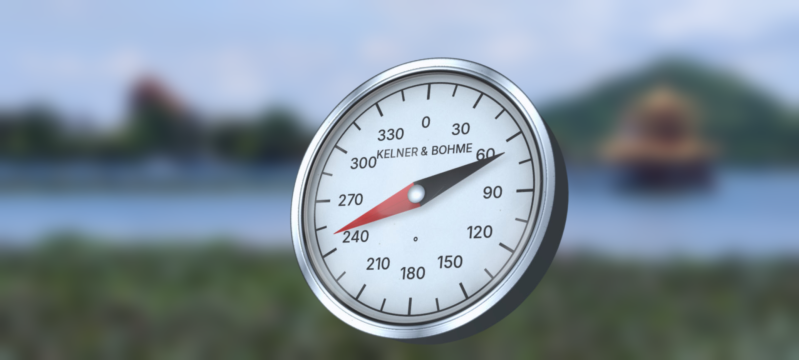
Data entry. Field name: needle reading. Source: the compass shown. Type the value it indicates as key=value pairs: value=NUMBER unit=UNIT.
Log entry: value=247.5 unit=°
